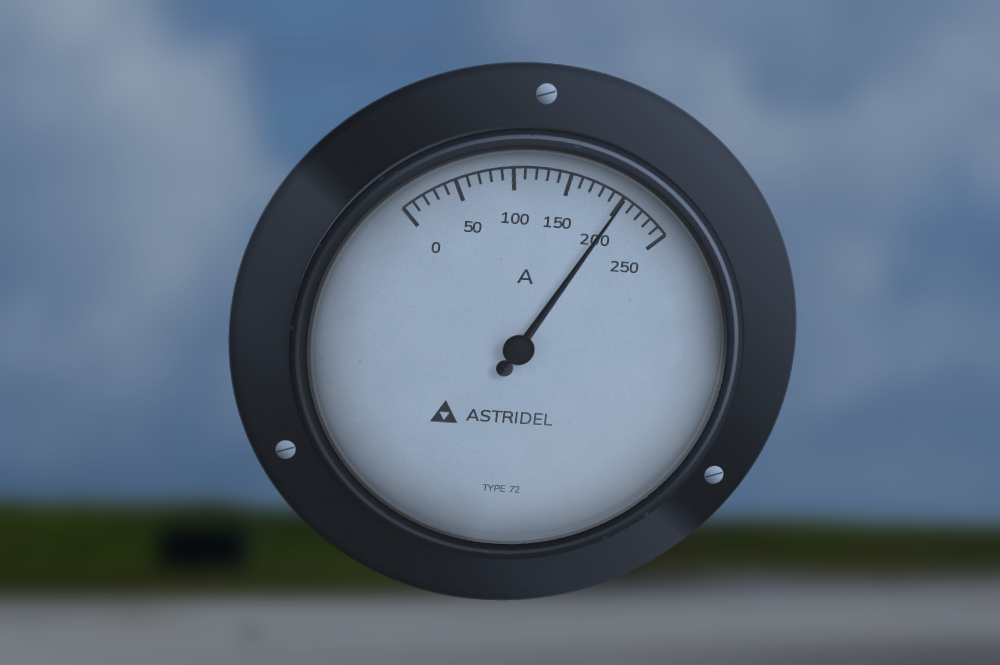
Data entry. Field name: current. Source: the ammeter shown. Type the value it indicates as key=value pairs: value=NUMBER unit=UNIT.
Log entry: value=200 unit=A
